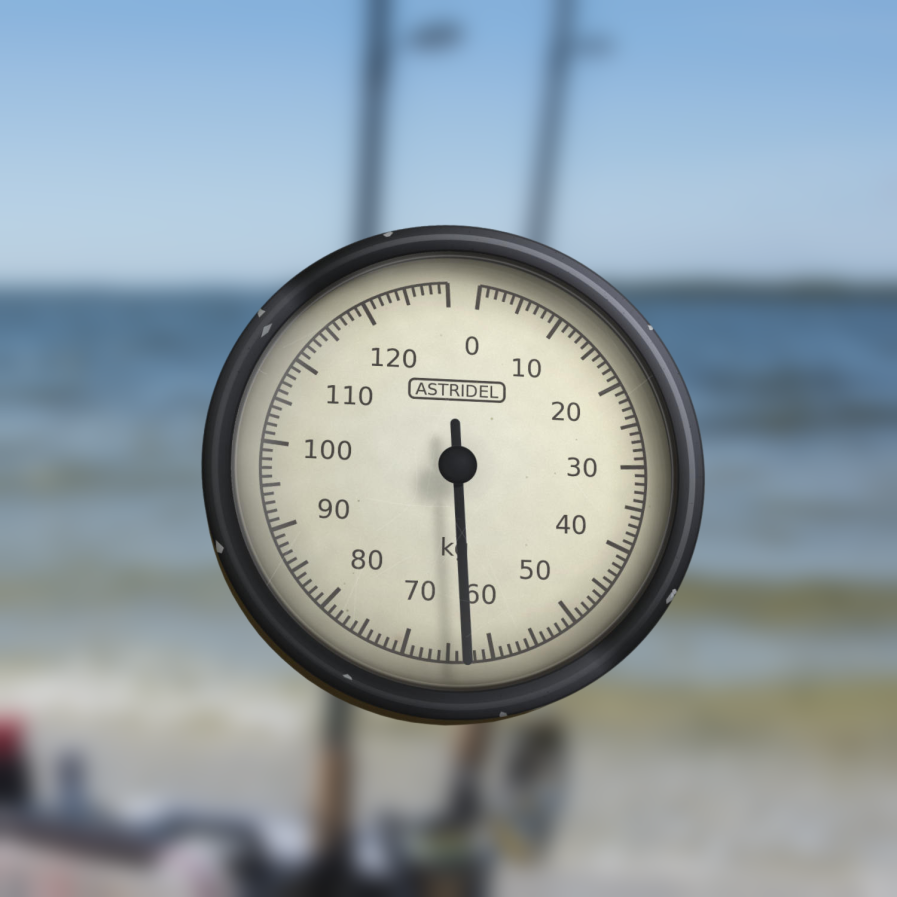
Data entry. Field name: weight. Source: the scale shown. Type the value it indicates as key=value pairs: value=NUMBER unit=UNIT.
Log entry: value=63 unit=kg
